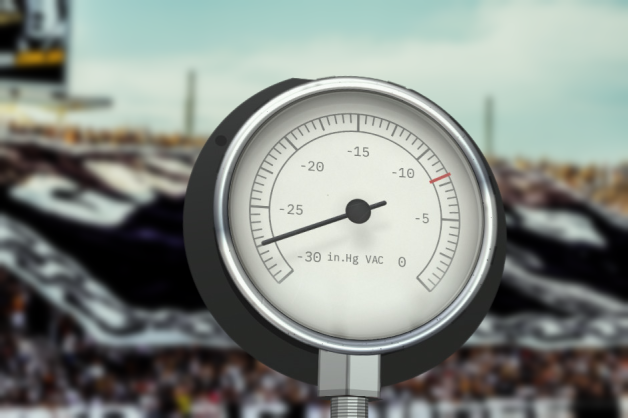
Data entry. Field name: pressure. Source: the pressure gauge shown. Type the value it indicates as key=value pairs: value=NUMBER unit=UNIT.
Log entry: value=-27.5 unit=inHg
